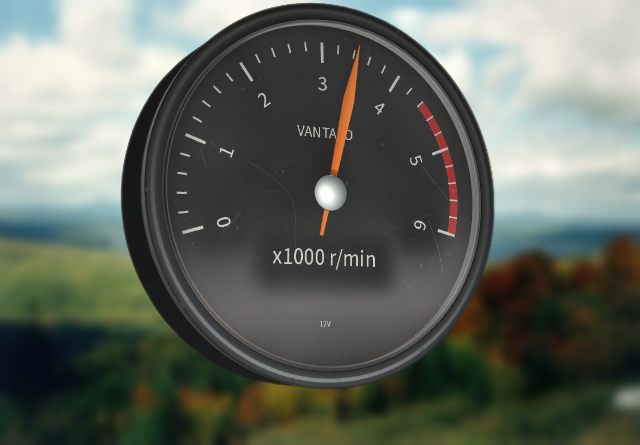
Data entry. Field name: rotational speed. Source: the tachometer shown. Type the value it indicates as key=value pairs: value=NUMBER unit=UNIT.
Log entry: value=3400 unit=rpm
